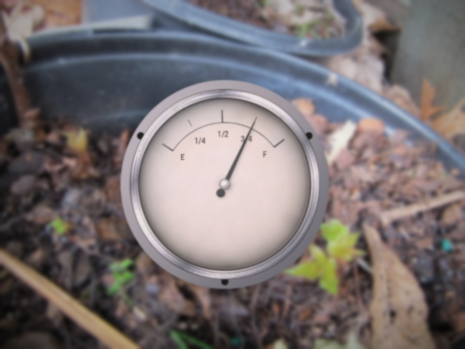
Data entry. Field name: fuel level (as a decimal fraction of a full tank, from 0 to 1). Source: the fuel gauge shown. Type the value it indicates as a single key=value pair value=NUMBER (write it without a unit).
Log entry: value=0.75
